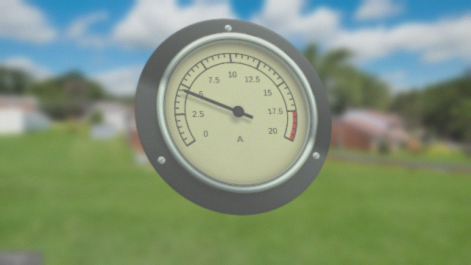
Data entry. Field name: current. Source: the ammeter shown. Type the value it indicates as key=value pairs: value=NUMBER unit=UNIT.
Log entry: value=4.5 unit=A
